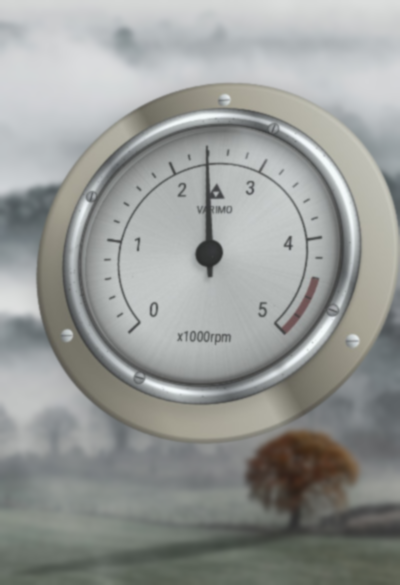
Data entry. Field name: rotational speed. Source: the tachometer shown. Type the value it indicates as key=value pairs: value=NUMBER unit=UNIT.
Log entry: value=2400 unit=rpm
